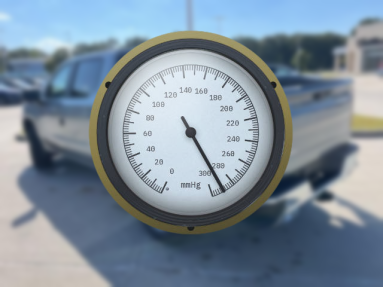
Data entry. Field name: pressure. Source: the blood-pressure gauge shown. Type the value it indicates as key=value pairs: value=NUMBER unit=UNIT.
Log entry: value=290 unit=mmHg
